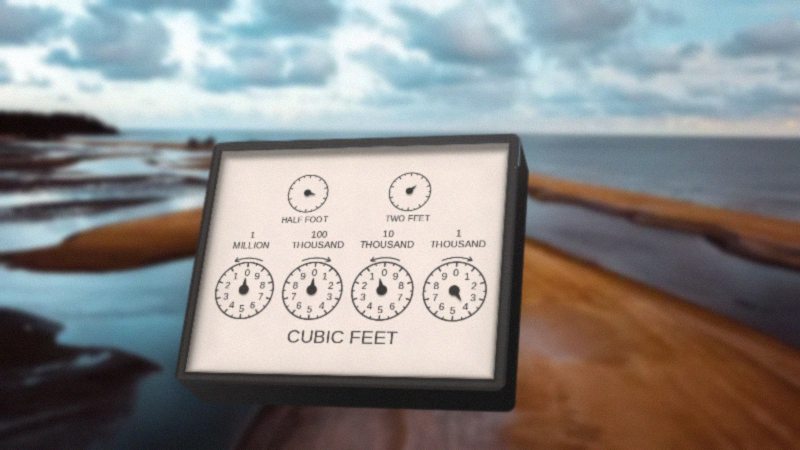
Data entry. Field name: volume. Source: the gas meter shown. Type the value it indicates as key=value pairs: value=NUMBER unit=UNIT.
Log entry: value=400 unit=ft³
